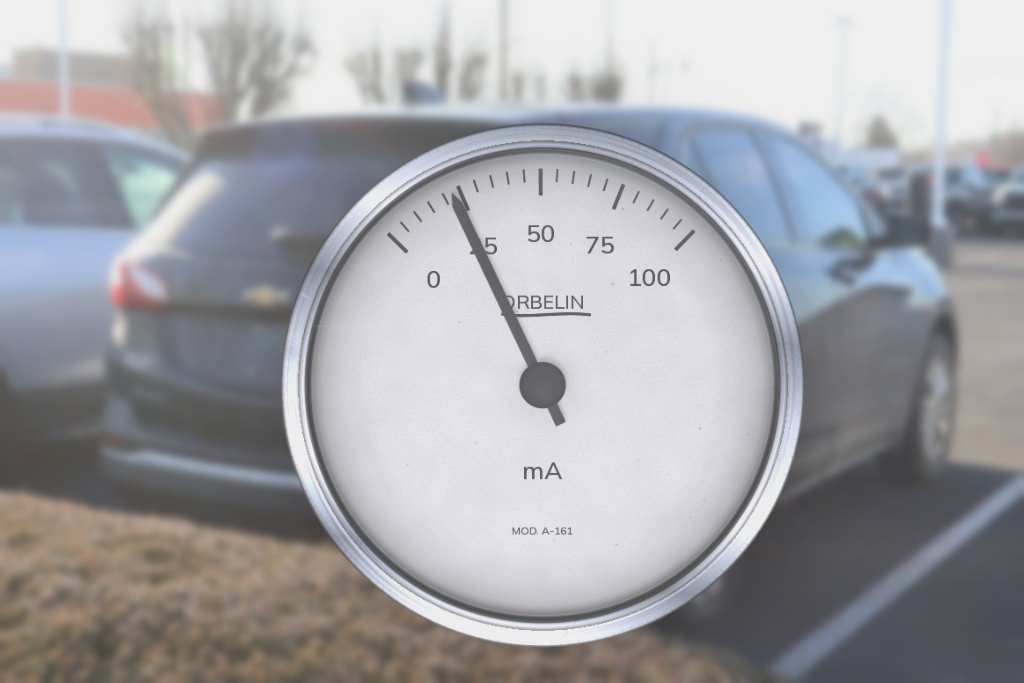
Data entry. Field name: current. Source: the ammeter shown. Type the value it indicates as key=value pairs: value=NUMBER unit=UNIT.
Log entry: value=22.5 unit=mA
